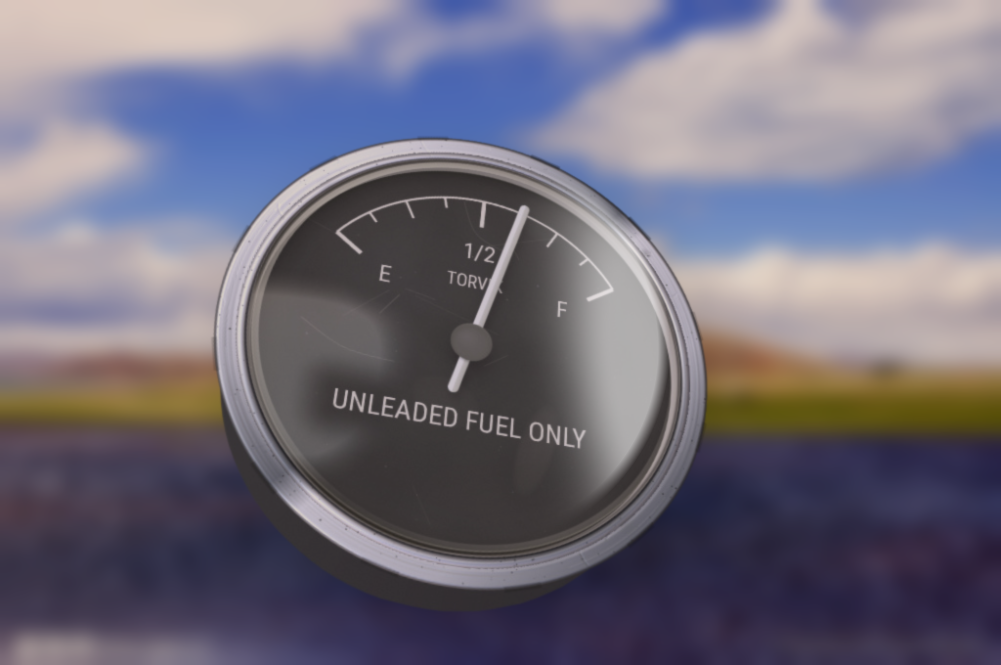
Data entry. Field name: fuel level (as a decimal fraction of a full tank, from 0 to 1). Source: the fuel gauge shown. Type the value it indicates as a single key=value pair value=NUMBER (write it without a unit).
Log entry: value=0.625
